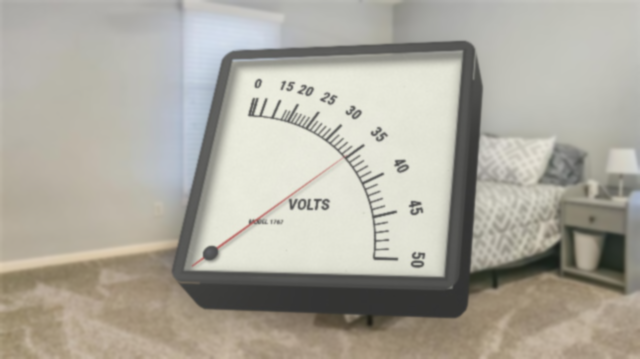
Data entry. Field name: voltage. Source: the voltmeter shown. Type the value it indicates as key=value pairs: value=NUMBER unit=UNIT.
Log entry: value=35 unit=V
